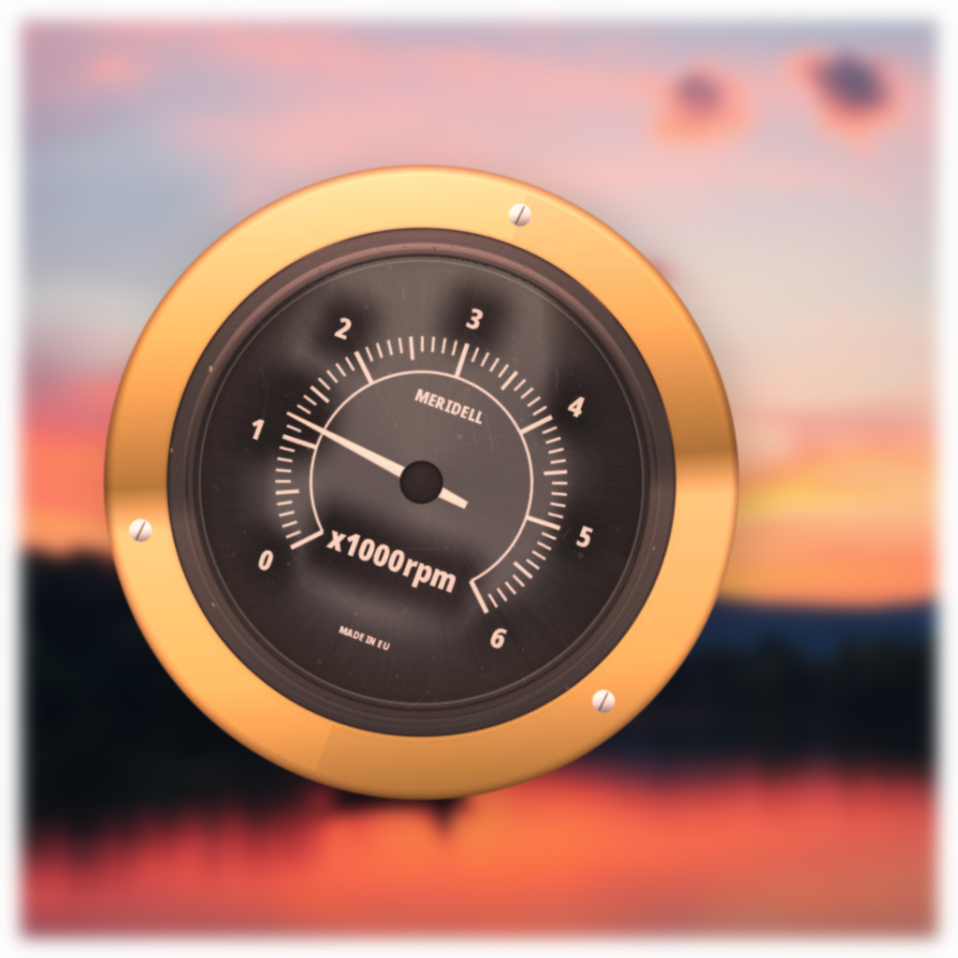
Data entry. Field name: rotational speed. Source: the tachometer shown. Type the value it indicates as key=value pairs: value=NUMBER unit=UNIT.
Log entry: value=1200 unit=rpm
